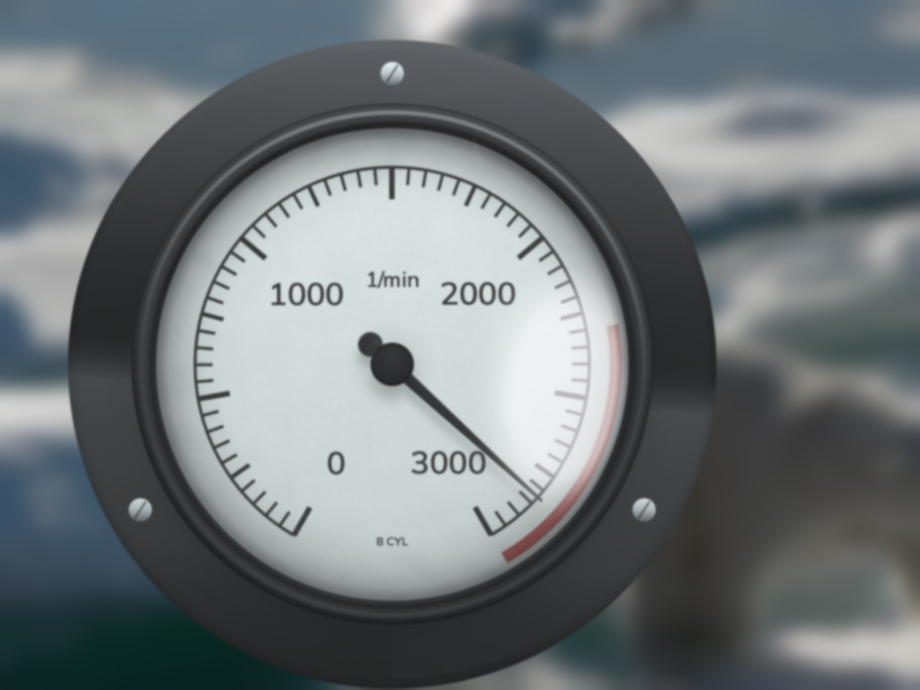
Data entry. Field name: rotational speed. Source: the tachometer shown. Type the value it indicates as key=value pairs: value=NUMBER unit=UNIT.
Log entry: value=2825 unit=rpm
